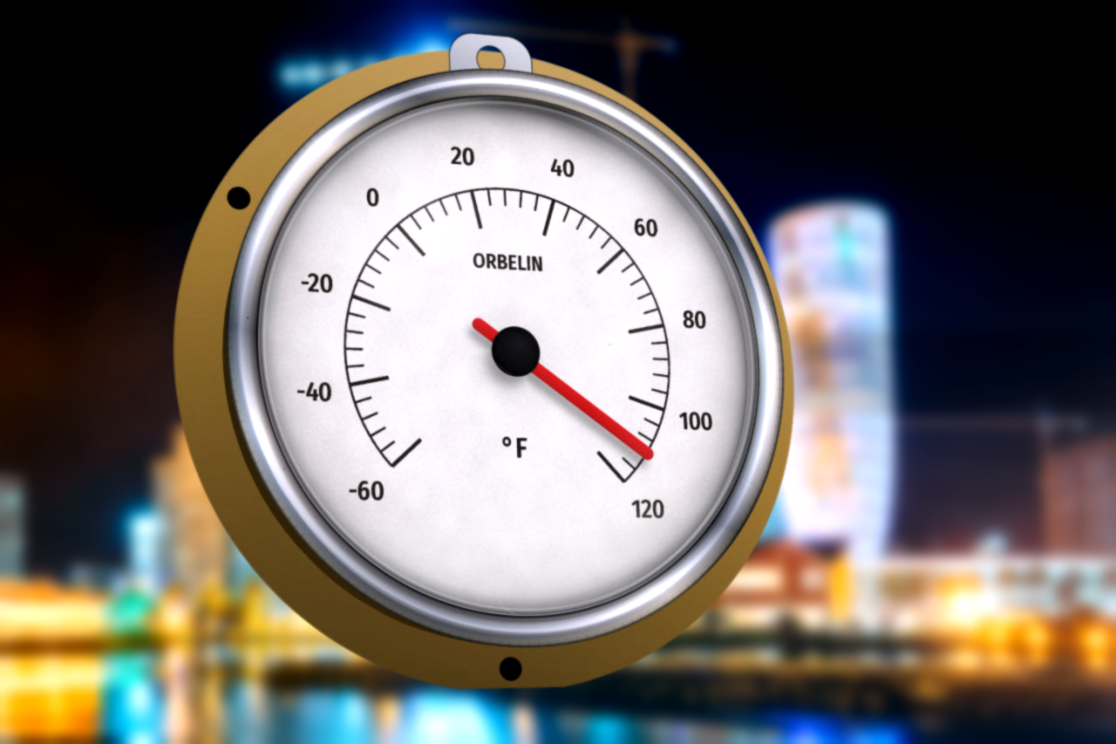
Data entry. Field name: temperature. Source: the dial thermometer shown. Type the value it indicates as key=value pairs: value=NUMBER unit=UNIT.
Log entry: value=112 unit=°F
